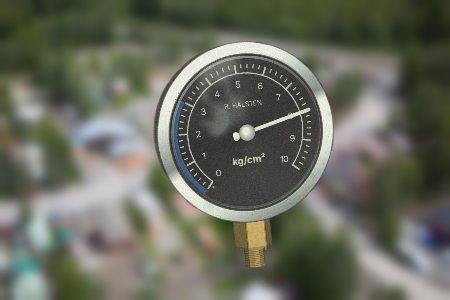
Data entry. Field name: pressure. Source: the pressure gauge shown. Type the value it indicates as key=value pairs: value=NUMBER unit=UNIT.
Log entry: value=8 unit=kg/cm²
